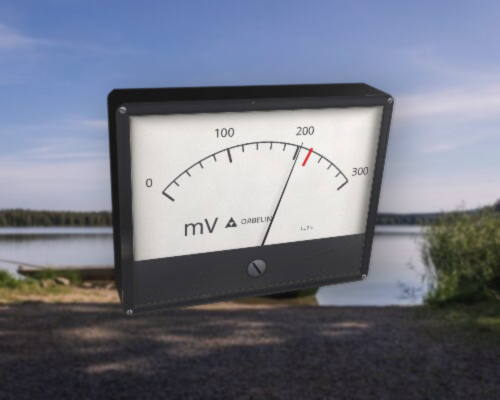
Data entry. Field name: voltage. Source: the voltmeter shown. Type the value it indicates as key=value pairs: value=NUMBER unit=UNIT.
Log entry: value=200 unit=mV
